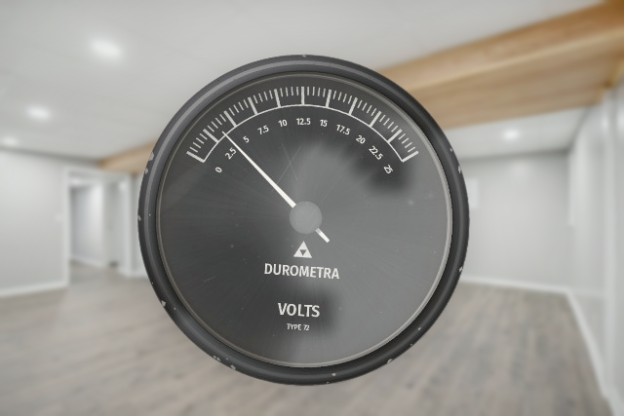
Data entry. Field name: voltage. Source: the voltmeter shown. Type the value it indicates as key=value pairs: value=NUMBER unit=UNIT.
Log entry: value=3.5 unit=V
